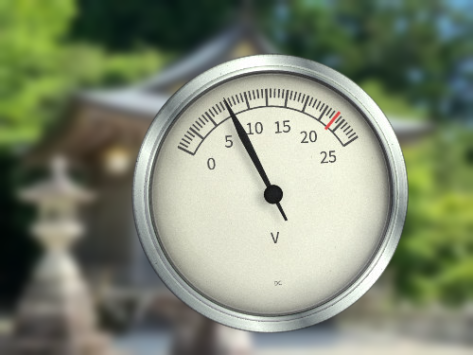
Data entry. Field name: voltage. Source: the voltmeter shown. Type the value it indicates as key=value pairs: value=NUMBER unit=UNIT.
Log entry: value=7.5 unit=V
